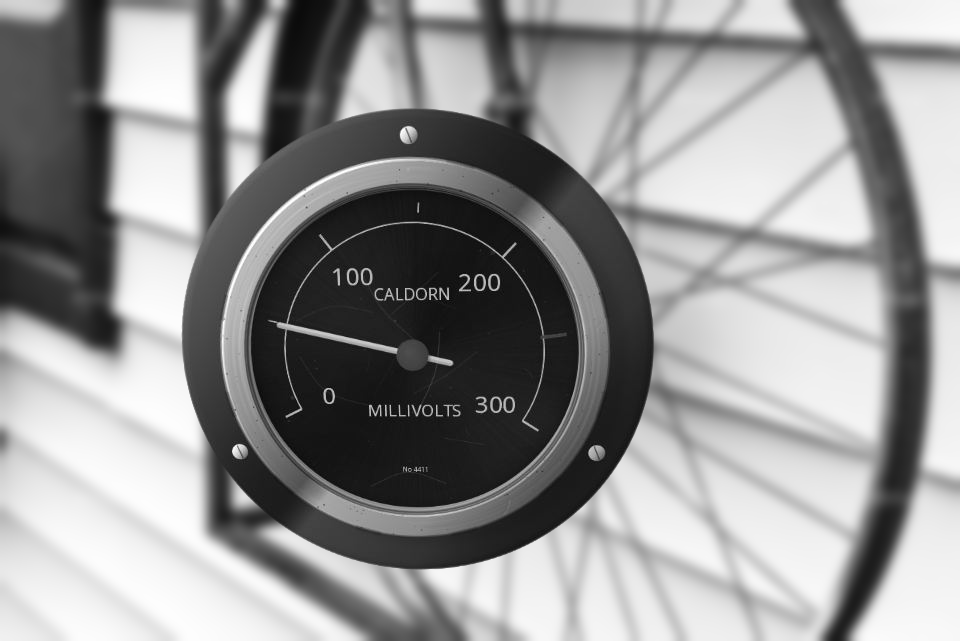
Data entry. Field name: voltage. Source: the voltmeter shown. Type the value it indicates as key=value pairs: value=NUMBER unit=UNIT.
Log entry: value=50 unit=mV
